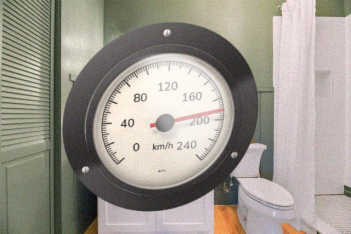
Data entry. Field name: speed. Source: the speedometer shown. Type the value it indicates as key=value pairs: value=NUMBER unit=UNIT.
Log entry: value=190 unit=km/h
